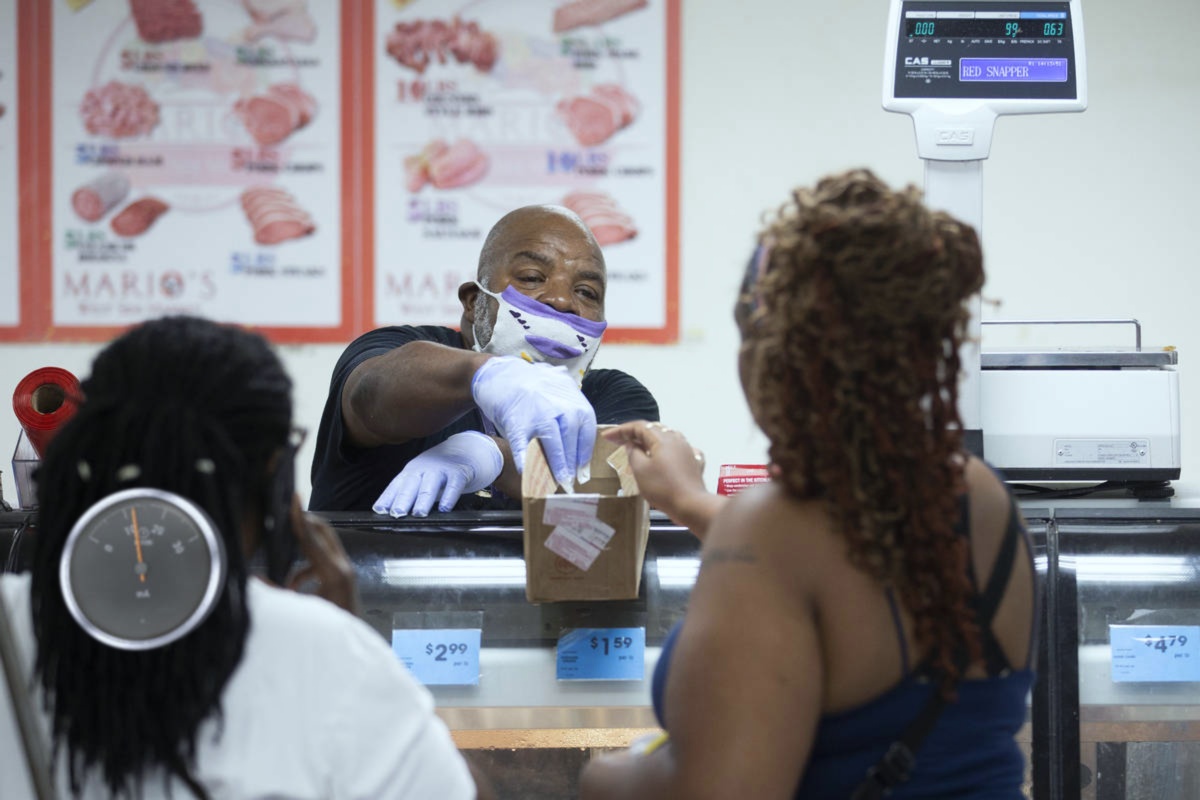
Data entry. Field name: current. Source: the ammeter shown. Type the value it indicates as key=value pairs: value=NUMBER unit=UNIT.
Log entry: value=12.5 unit=mA
